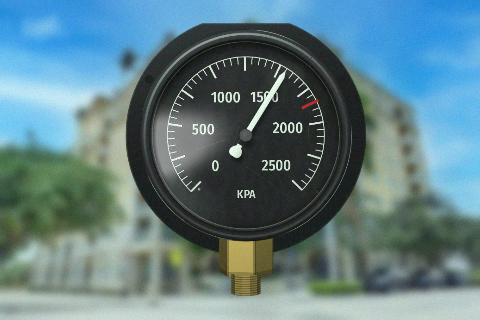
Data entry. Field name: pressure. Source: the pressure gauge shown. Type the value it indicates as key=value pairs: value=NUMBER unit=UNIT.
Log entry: value=1550 unit=kPa
